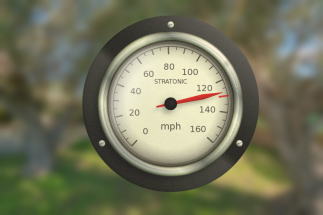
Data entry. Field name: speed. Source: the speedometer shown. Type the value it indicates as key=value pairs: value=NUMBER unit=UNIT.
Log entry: value=127.5 unit=mph
